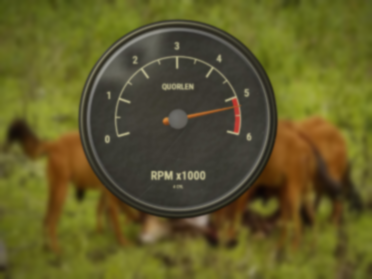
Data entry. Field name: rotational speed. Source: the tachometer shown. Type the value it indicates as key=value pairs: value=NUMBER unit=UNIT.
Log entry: value=5250 unit=rpm
